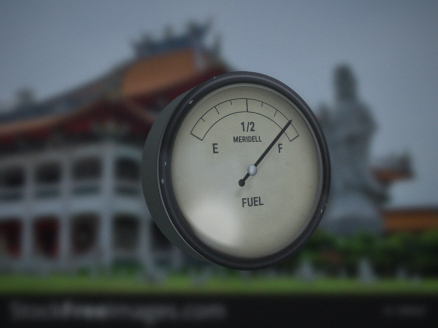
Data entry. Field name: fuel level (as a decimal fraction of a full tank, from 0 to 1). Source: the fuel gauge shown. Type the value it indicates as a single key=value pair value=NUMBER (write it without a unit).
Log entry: value=0.875
